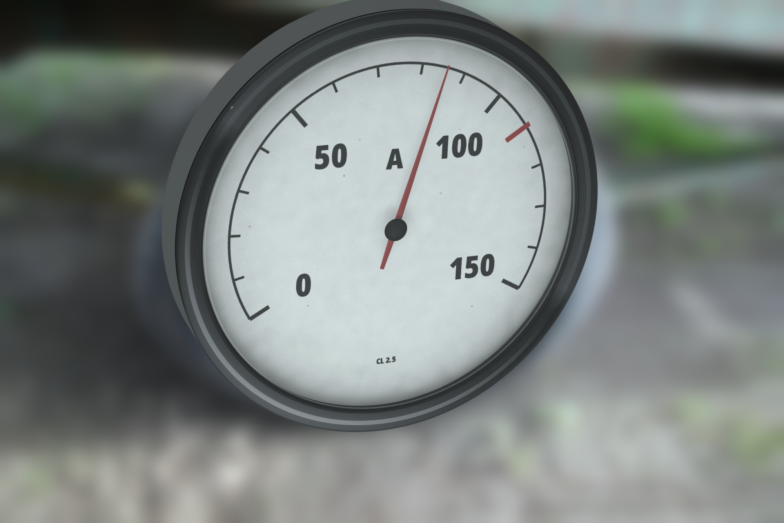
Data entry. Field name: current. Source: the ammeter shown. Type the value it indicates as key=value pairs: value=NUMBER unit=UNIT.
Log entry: value=85 unit=A
